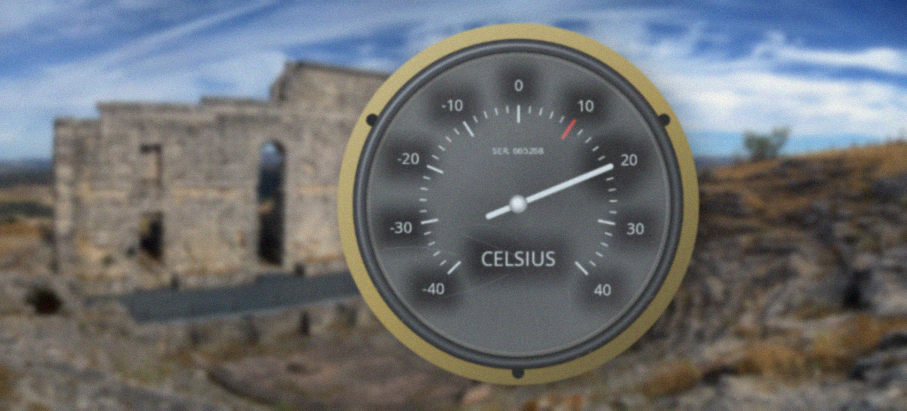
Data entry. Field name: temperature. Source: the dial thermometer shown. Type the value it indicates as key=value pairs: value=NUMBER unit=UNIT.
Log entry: value=20 unit=°C
